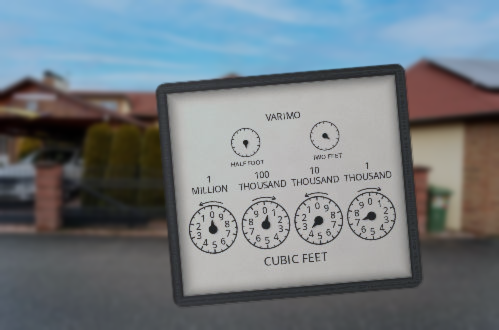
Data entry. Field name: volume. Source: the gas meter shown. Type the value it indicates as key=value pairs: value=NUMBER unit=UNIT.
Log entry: value=3700 unit=ft³
